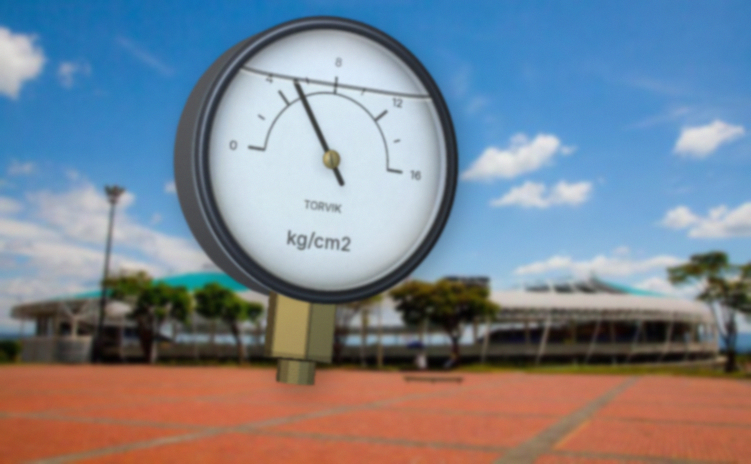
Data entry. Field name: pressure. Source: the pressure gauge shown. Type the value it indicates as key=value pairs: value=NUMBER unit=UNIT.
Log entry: value=5 unit=kg/cm²
